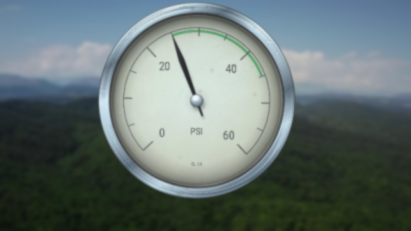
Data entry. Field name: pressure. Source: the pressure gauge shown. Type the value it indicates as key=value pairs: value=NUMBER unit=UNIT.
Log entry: value=25 unit=psi
